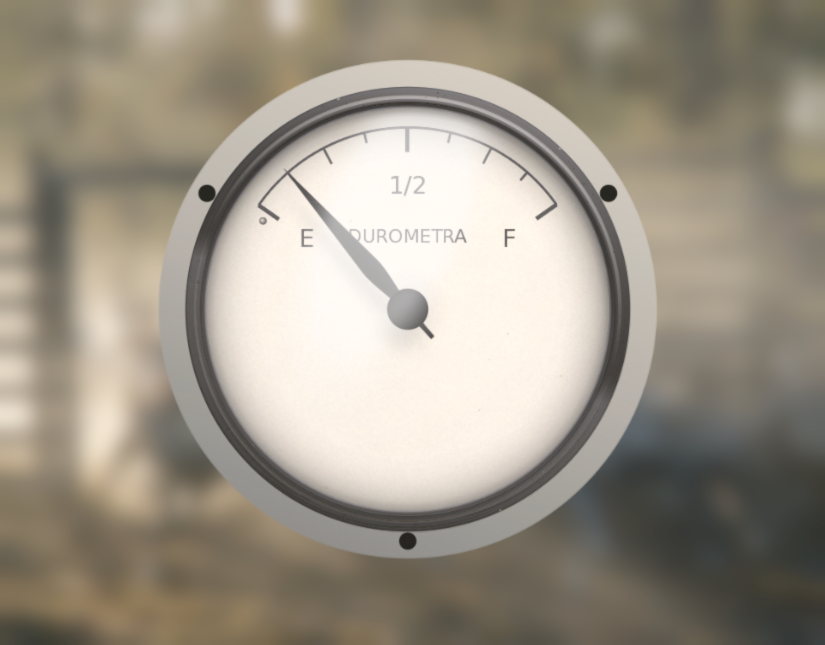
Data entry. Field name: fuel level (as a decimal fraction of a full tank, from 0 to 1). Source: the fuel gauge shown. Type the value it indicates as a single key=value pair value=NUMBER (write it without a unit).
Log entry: value=0.125
